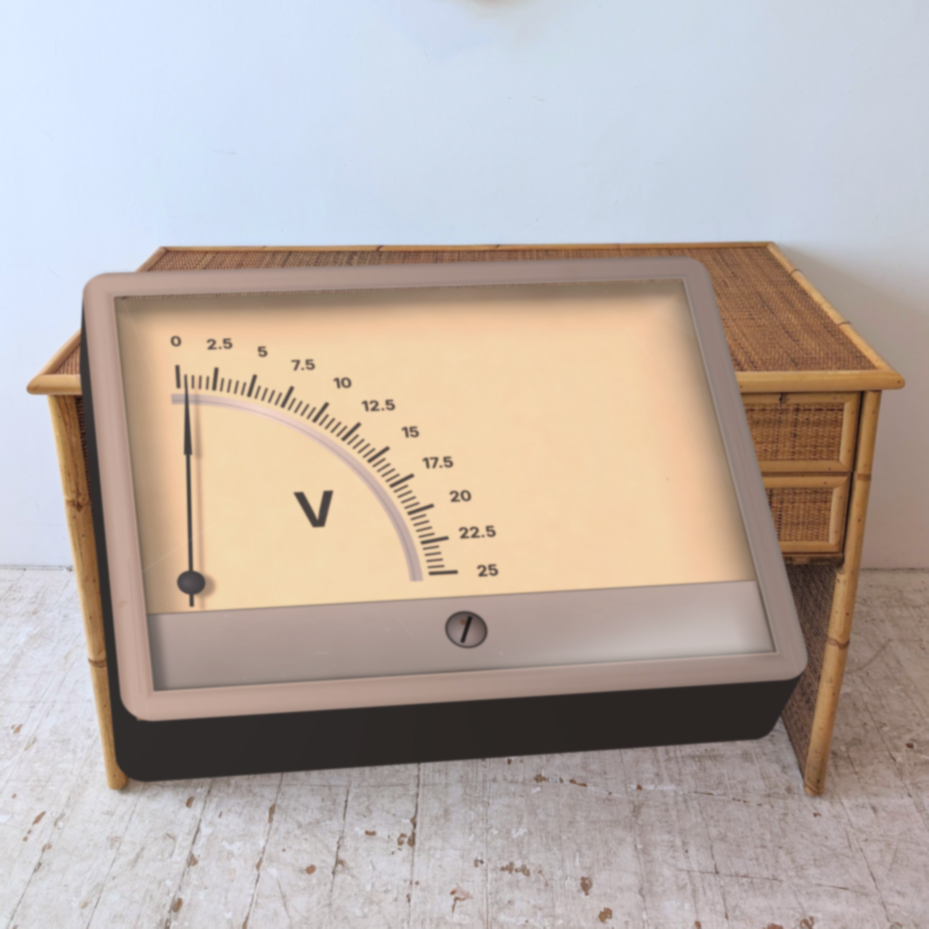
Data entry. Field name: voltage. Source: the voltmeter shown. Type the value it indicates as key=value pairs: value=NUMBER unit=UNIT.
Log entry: value=0.5 unit=V
